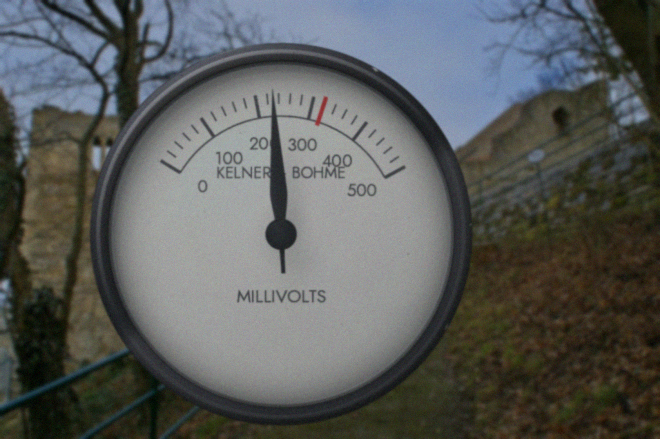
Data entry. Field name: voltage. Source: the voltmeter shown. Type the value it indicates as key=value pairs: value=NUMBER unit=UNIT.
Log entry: value=230 unit=mV
